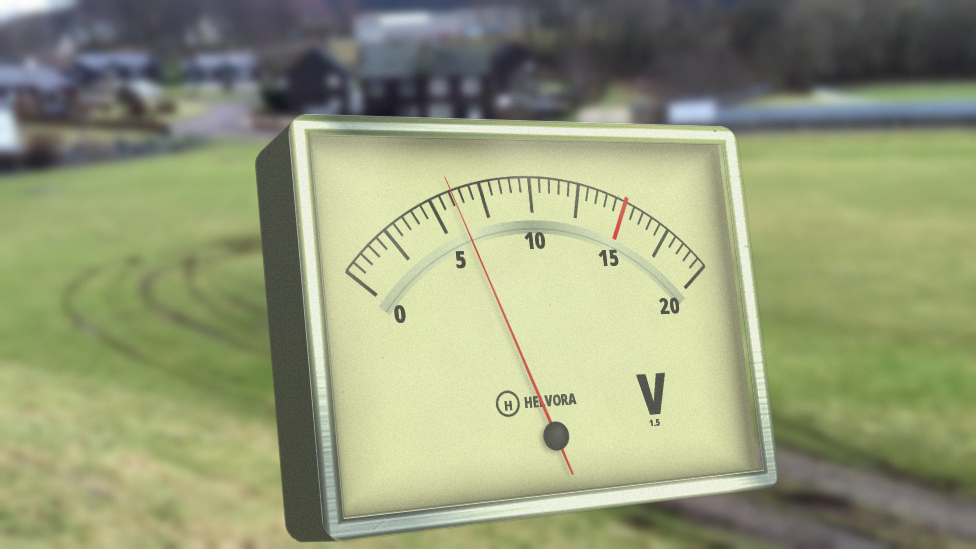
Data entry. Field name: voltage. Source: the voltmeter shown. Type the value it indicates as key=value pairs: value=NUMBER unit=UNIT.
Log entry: value=6 unit=V
